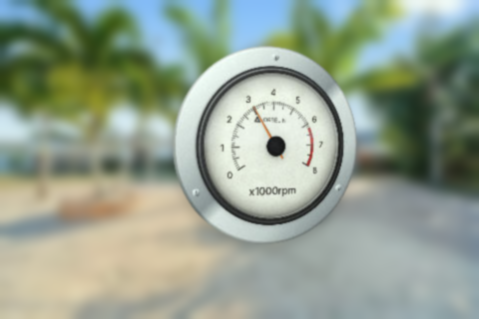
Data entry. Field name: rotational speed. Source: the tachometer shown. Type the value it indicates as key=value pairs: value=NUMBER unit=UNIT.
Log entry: value=3000 unit=rpm
